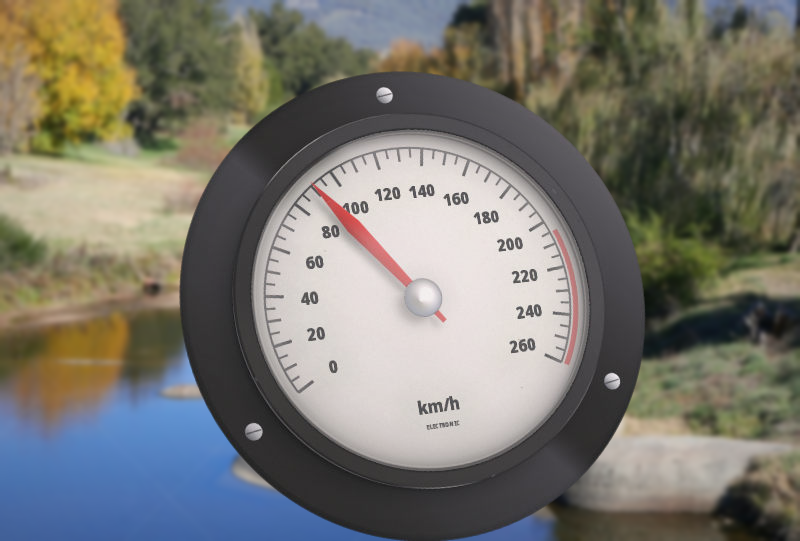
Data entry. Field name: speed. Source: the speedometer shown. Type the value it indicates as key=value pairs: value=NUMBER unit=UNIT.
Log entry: value=90 unit=km/h
